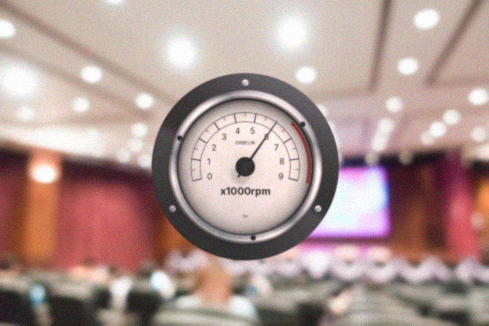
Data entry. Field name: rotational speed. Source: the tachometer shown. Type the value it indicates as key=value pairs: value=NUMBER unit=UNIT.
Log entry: value=6000 unit=rpm
